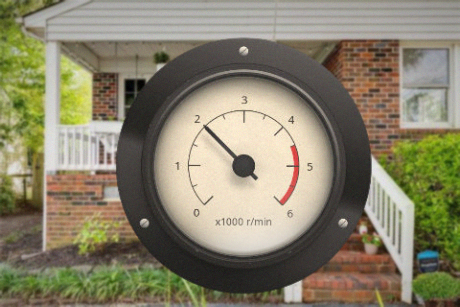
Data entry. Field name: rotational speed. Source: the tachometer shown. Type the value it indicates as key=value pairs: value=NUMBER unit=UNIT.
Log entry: value=2000 unit=rpm
